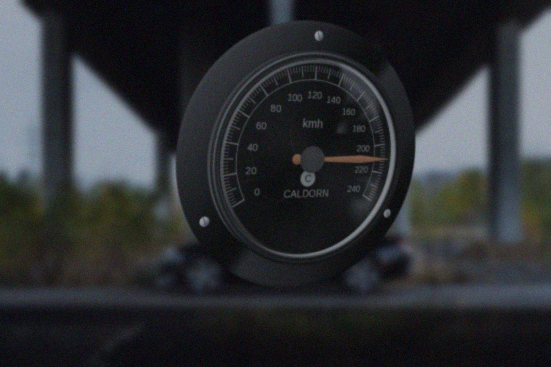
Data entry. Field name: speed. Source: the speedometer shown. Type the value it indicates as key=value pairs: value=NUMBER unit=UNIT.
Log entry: value=210 unit=km/h
